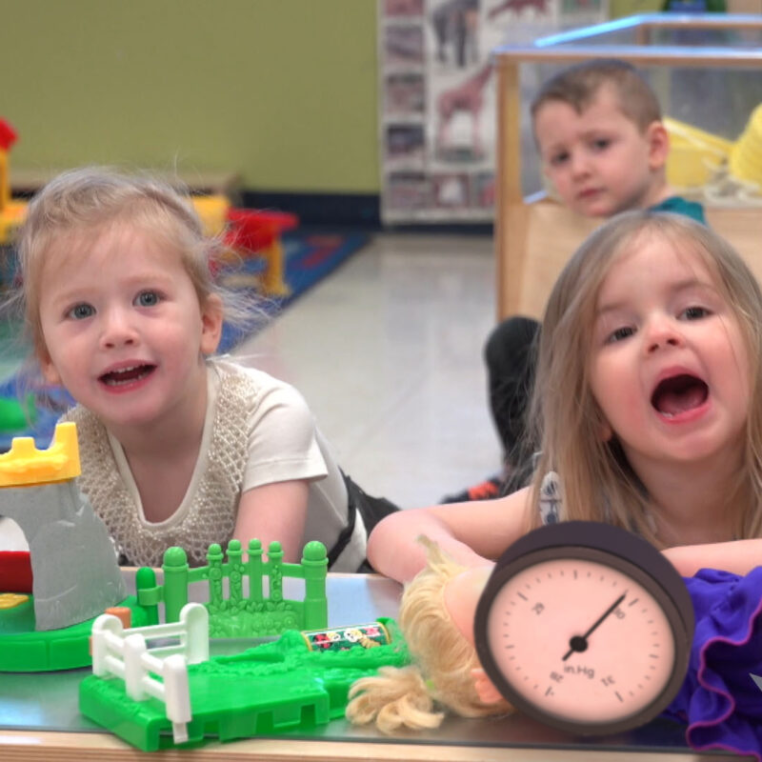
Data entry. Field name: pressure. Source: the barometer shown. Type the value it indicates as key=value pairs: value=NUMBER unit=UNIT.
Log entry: value=29.9 unit=inHg
